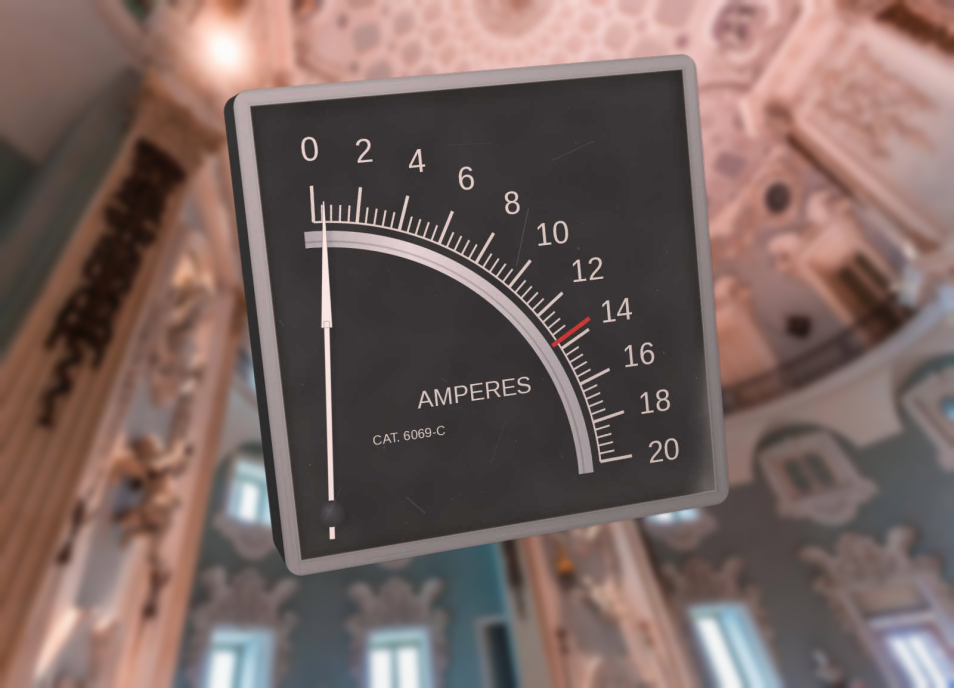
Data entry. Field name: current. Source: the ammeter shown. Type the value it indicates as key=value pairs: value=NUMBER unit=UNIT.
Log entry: value=0.4 unit=A
